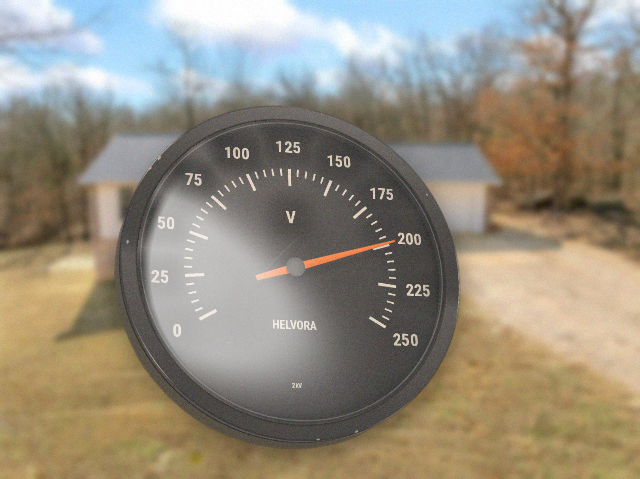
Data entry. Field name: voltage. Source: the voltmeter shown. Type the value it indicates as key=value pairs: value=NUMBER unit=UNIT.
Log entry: value=200 unit=V
